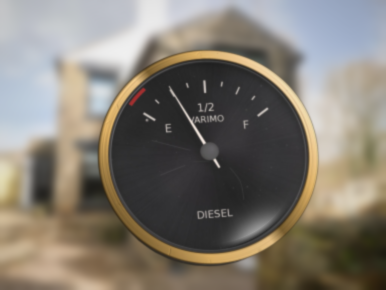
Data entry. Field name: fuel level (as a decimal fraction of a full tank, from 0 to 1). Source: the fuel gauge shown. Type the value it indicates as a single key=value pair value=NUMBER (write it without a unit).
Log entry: value=0.25
